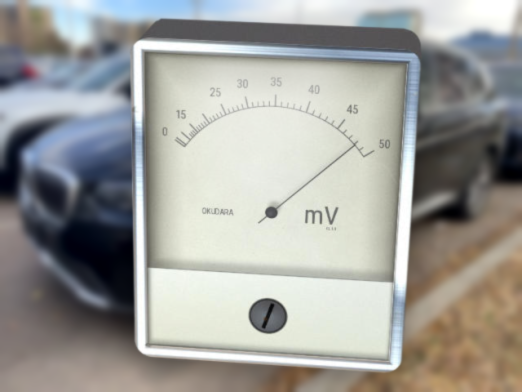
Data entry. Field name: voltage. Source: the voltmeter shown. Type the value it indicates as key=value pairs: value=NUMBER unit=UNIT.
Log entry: value=48 unit=mV
